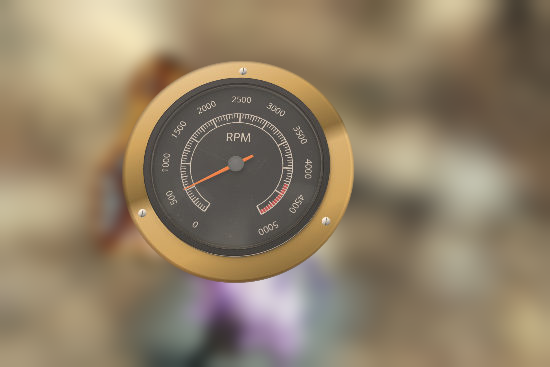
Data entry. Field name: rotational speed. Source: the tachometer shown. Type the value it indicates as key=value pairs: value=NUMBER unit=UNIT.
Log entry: value=500 unit=rpm
